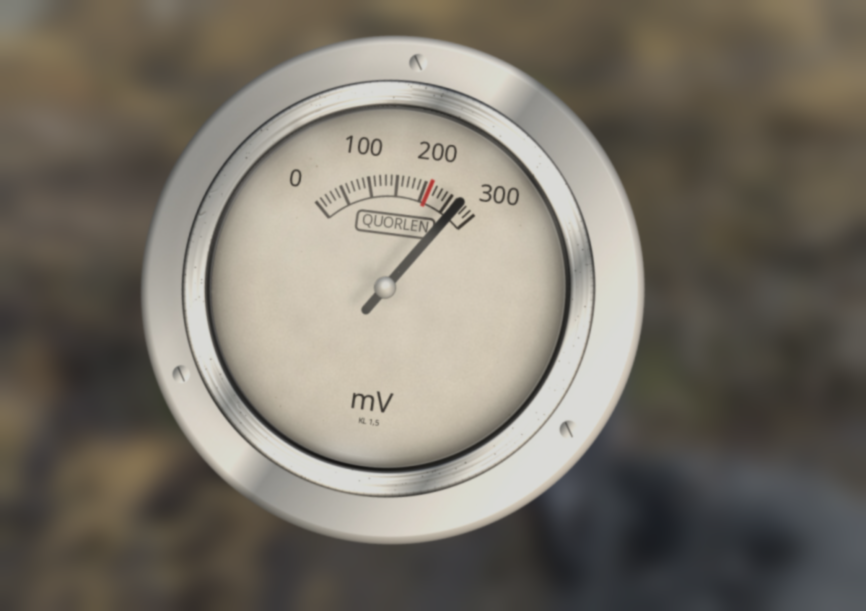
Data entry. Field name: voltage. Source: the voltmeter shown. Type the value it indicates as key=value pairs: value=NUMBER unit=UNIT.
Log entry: value=270 unit=mV
